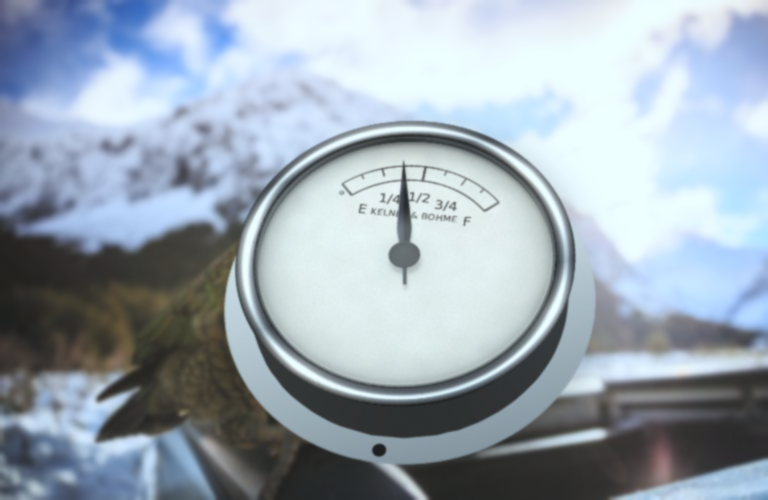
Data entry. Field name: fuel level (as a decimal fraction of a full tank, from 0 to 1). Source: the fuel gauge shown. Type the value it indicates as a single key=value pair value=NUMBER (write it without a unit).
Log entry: value=0.375
